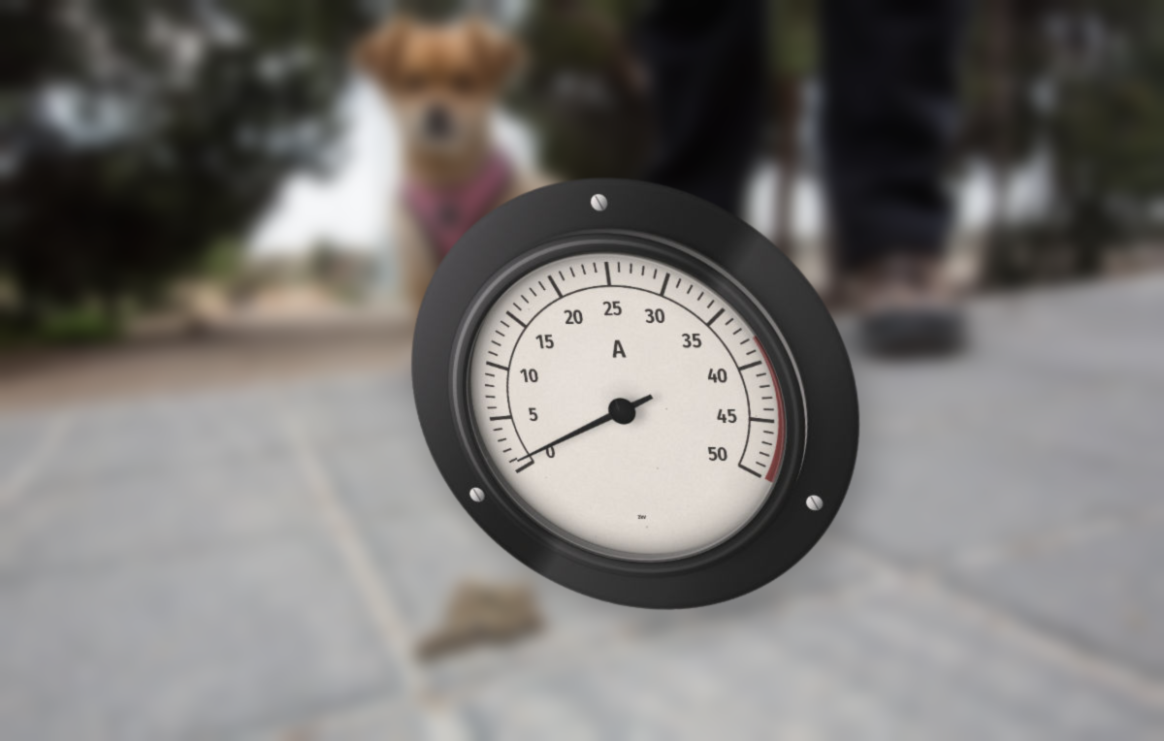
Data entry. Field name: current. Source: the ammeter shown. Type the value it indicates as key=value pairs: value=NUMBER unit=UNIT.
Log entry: value=1 unit=A
